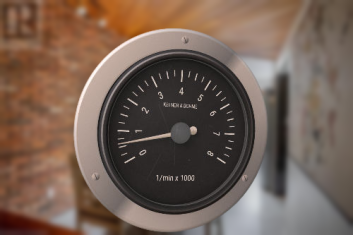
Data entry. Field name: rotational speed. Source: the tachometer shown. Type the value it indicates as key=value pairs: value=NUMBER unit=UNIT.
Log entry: value=625 unit=rpm
